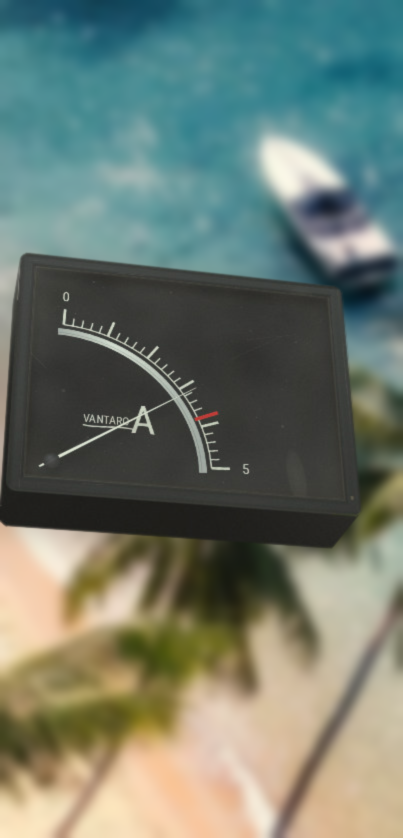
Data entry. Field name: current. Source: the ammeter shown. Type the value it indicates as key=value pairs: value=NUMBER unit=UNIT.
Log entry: value=3.2 unit=A
